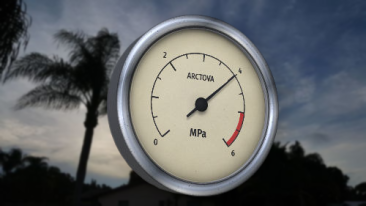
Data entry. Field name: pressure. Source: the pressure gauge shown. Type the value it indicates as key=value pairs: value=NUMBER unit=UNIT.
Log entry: value=4 unit=MPa
